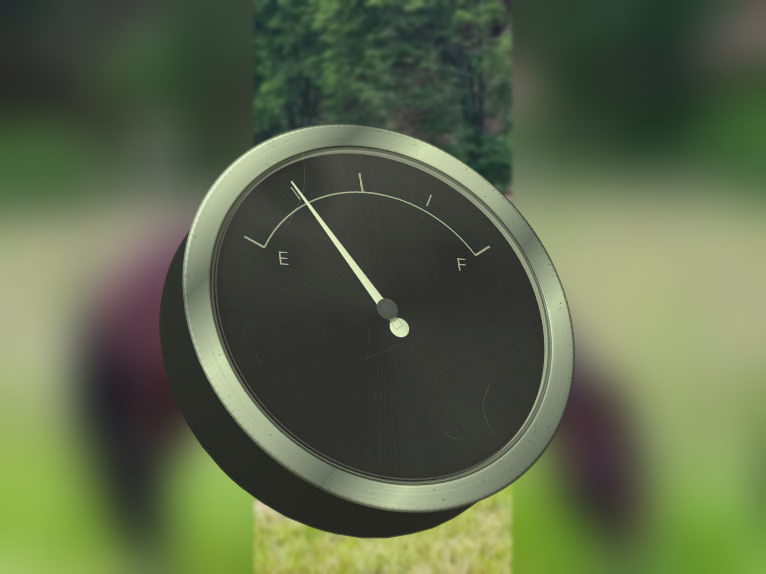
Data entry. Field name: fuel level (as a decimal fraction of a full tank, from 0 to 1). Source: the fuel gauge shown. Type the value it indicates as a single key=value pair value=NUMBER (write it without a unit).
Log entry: value=0.25
